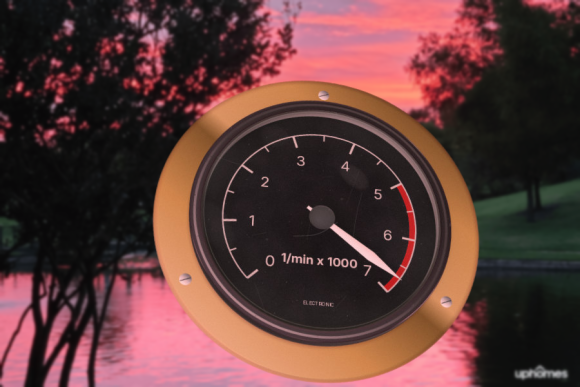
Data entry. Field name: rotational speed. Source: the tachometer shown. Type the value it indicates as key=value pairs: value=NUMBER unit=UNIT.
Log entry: value=6750 unit=rpm
